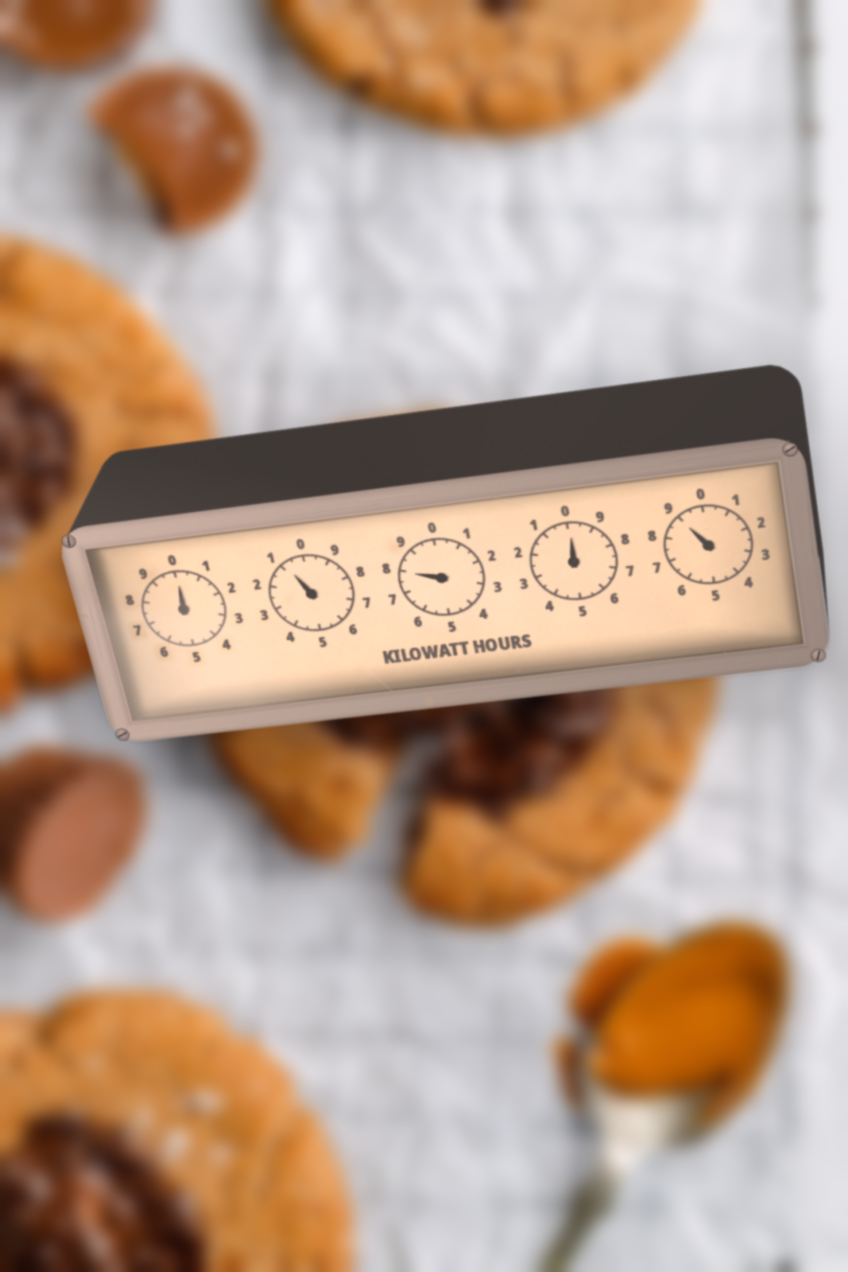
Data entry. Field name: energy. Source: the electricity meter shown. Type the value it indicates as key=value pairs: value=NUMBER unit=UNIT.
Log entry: value=799 unit=kWh
